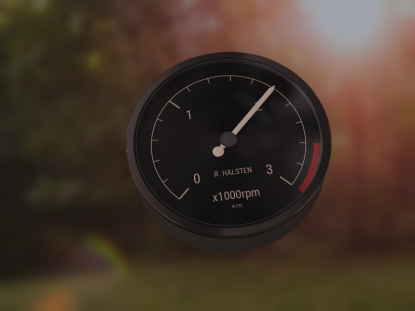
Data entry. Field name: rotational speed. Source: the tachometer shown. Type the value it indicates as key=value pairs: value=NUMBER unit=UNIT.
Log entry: value=2000 unit=rpm
